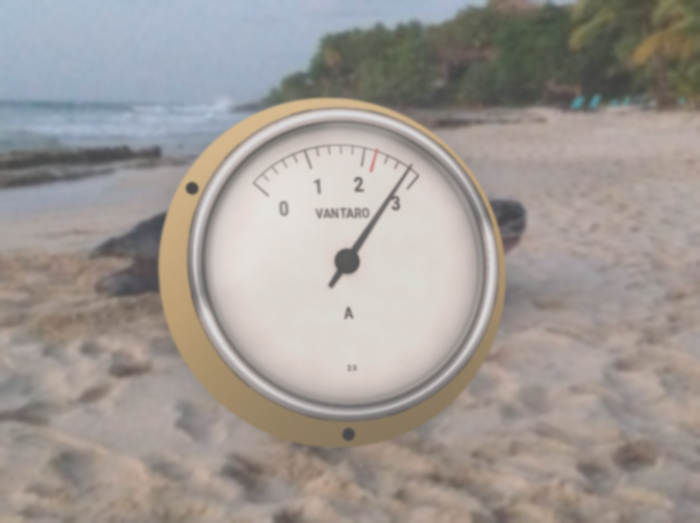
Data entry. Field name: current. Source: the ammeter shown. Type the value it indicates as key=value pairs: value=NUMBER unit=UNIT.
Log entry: value=2.8 unit=A
